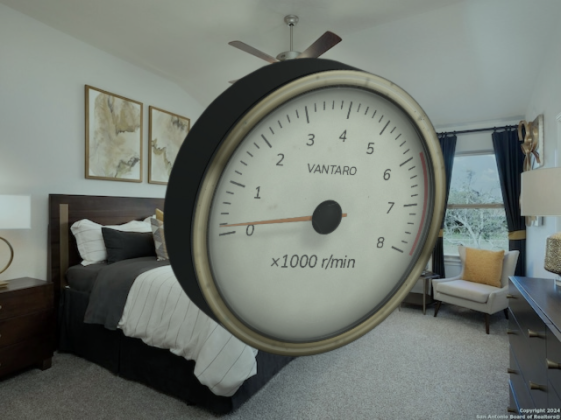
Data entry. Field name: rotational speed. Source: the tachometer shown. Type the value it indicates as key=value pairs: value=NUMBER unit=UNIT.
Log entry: value=200 unit=rpm
